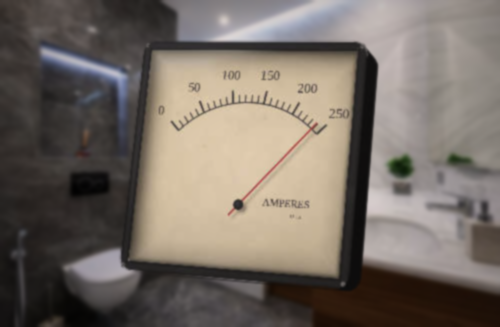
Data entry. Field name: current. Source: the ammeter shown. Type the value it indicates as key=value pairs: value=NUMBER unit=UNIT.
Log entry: value=240 unit=A
